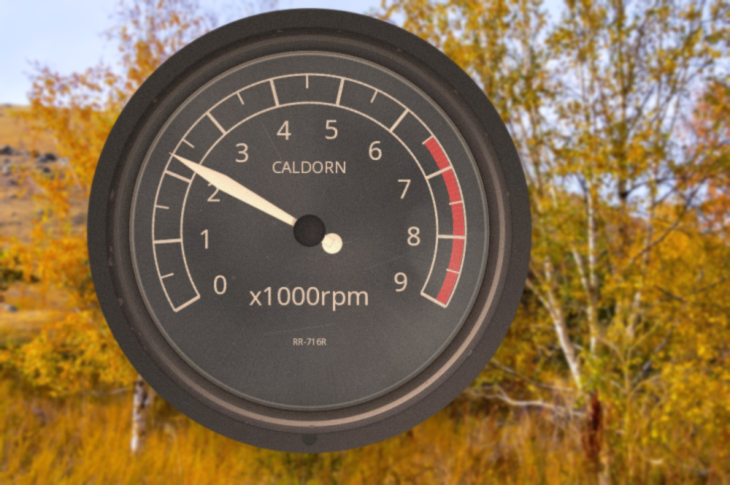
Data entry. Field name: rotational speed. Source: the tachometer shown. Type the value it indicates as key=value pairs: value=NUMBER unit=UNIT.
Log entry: value=2250 unit=rpm
